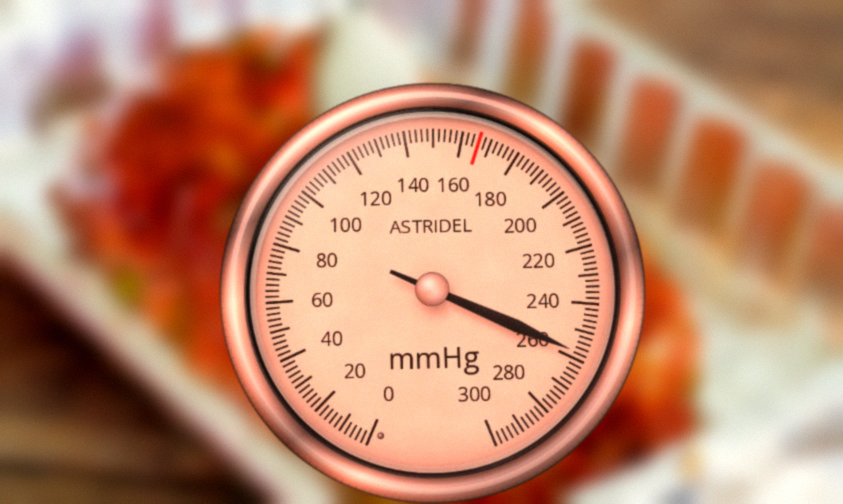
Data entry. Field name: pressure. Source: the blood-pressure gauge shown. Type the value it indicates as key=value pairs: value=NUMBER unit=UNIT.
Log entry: value=258 unit=mmHg
